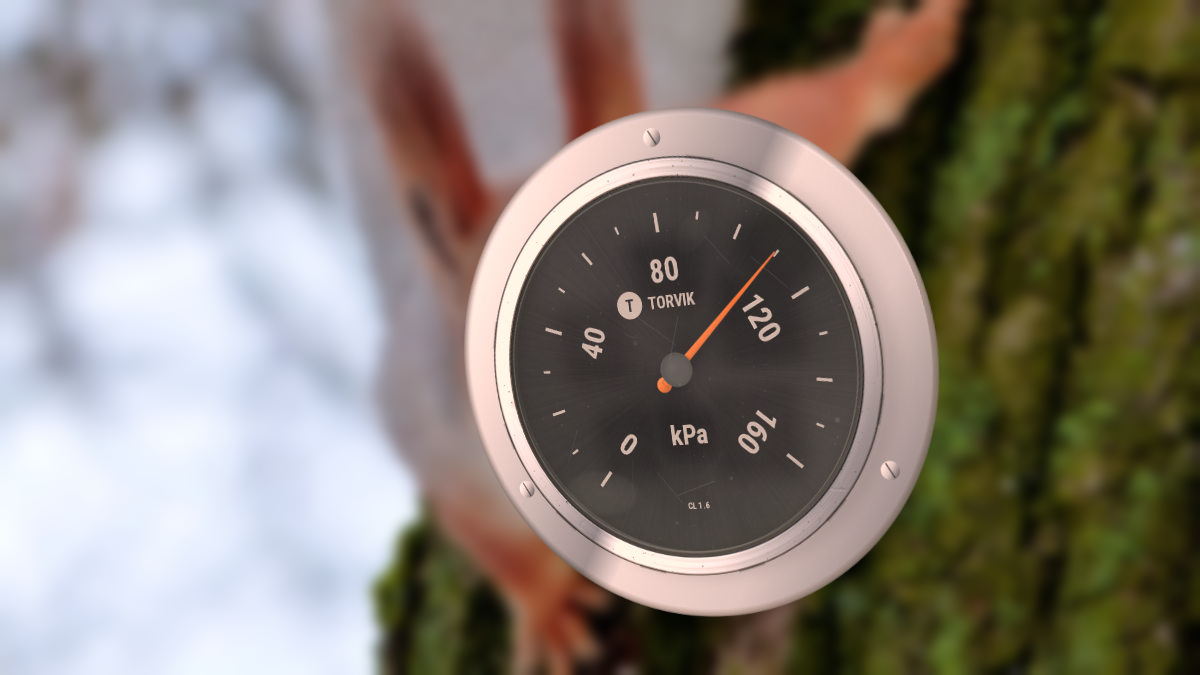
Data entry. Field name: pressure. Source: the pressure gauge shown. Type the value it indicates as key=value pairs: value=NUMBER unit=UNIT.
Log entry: value=110 unit=kPa
